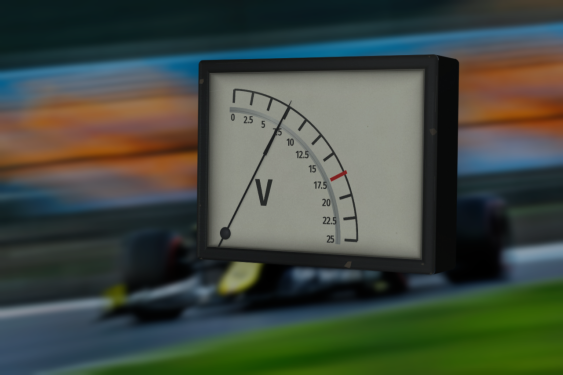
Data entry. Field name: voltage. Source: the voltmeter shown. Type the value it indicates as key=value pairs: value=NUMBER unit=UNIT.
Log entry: value=7.5 unit=V
